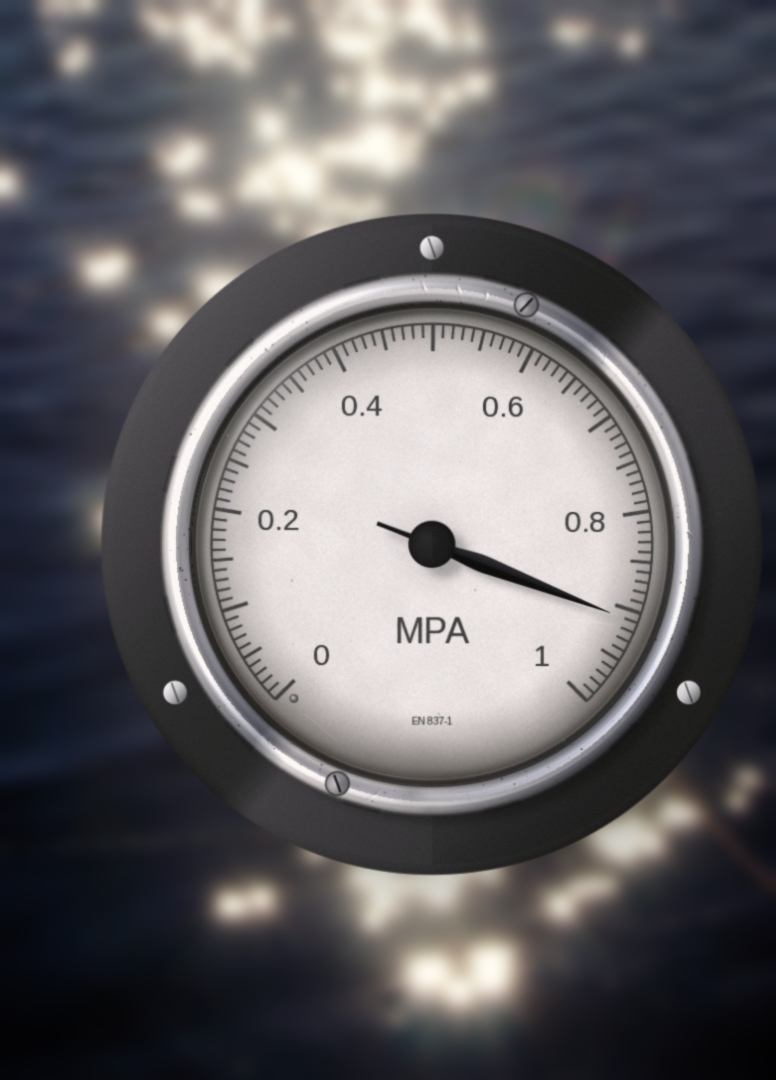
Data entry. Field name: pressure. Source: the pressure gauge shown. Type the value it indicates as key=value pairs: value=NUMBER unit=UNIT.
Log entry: value=0.91 unit=MPa
